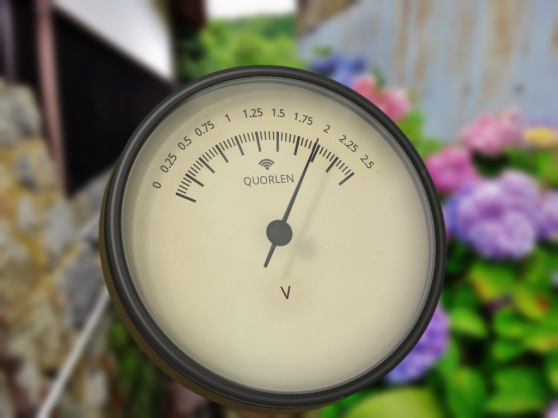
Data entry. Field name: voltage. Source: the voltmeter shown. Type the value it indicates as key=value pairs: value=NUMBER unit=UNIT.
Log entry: value=1.95 unit=V
